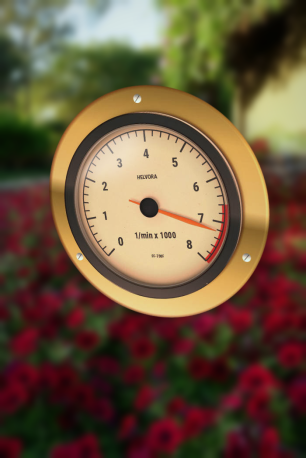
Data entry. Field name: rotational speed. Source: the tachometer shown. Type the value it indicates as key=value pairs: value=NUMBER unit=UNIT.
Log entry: value=7200 unit=rpm
